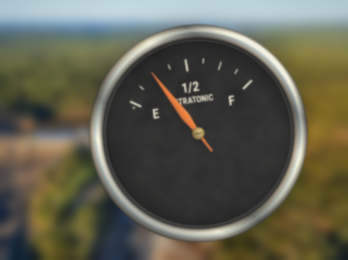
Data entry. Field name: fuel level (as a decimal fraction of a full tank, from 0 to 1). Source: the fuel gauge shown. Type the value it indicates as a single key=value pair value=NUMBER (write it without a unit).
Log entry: value=0.25
